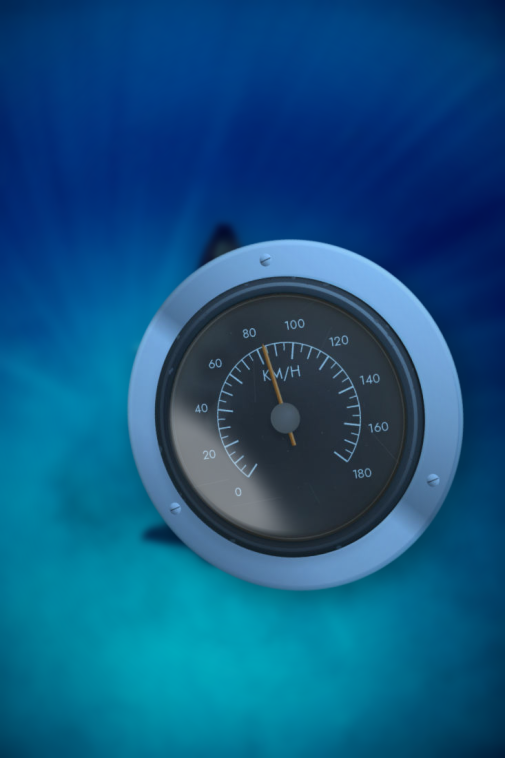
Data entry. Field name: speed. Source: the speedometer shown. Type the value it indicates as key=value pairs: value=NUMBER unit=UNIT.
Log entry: value=85 unit=km/h
